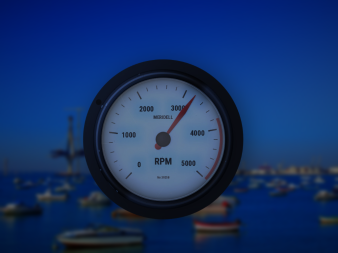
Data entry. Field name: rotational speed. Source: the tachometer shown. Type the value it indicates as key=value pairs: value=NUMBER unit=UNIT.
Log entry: value=3200 unit=rpm
